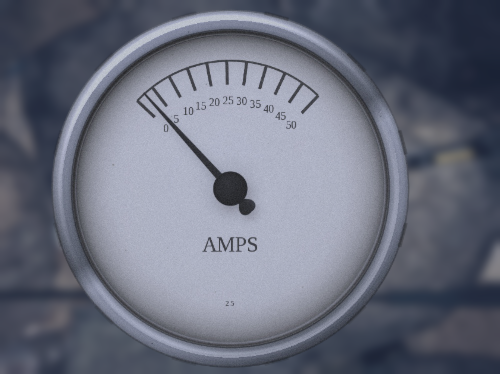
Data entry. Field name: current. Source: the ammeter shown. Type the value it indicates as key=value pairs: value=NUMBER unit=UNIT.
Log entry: value=2.5 unit=A
